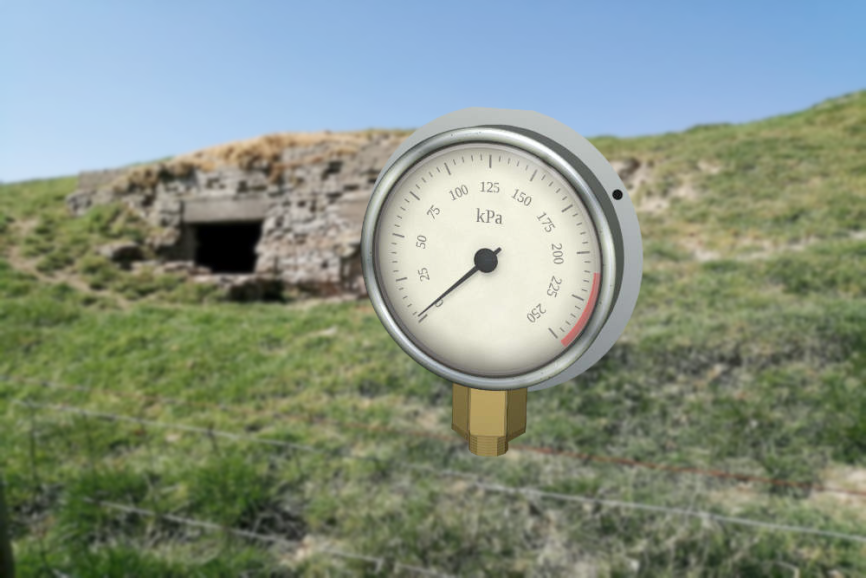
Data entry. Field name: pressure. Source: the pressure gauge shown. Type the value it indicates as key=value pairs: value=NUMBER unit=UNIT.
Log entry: value=2.5 unit=kPa
